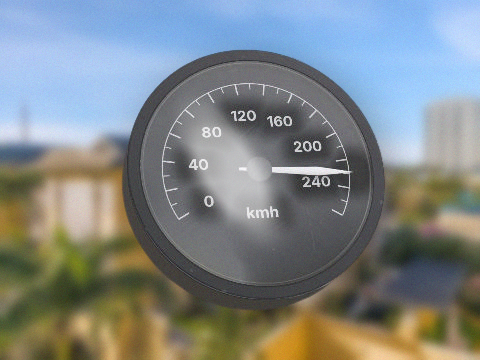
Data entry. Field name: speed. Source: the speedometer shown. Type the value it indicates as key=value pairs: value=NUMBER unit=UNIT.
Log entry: value=230 unit=km/h
